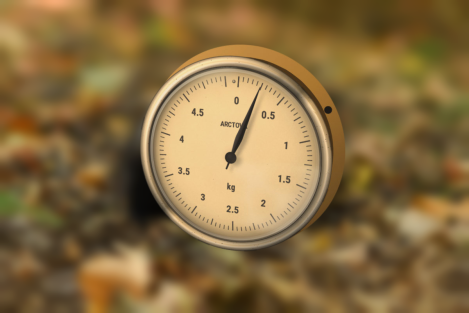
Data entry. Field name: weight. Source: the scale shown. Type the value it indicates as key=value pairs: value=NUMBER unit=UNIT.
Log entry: value=0.25 unit=kg
